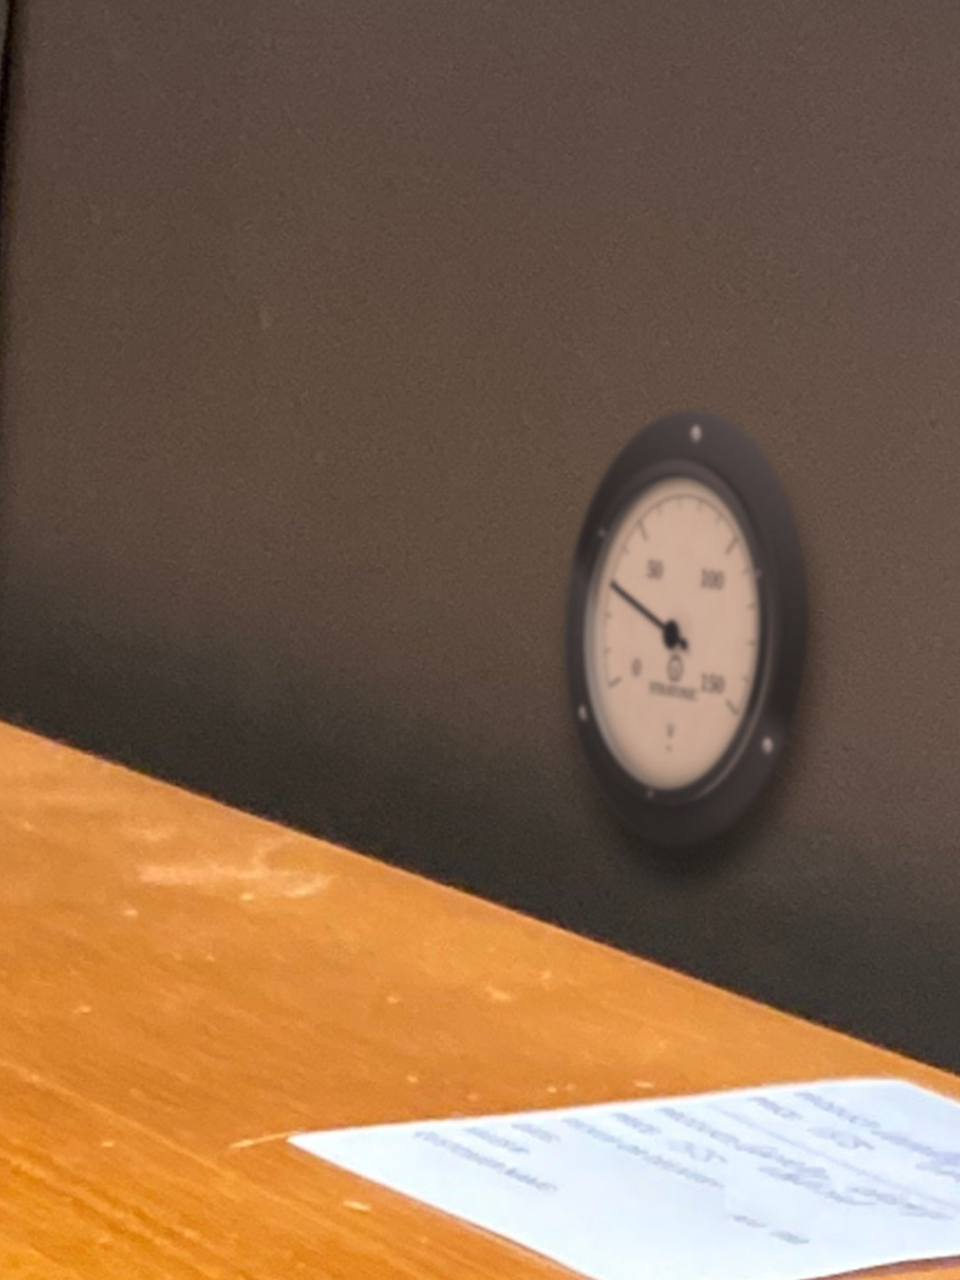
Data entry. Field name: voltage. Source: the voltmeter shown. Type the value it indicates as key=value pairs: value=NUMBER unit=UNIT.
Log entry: value=30 unit=V
